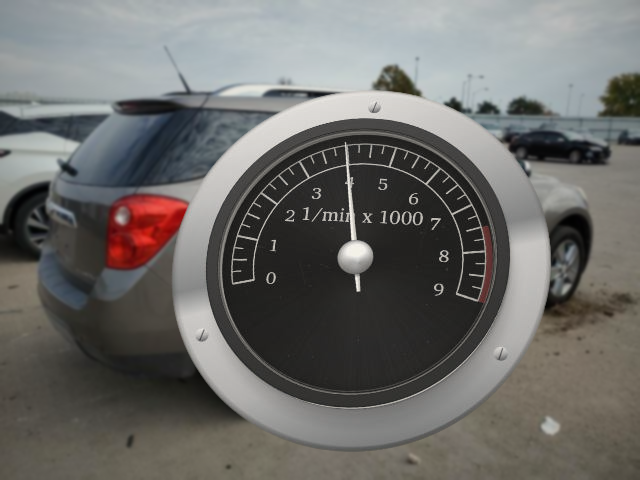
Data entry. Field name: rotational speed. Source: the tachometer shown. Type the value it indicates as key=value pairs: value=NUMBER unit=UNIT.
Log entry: value=4000 unit=rpm
